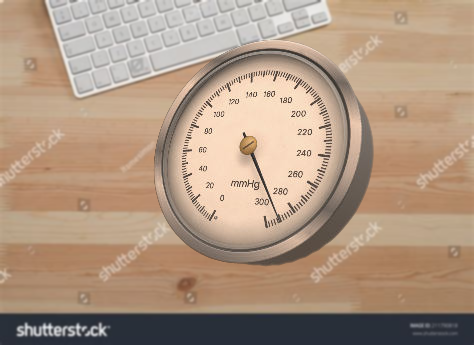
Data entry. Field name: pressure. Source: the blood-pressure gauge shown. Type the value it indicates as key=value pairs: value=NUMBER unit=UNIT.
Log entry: value=290 unit=mmHg
